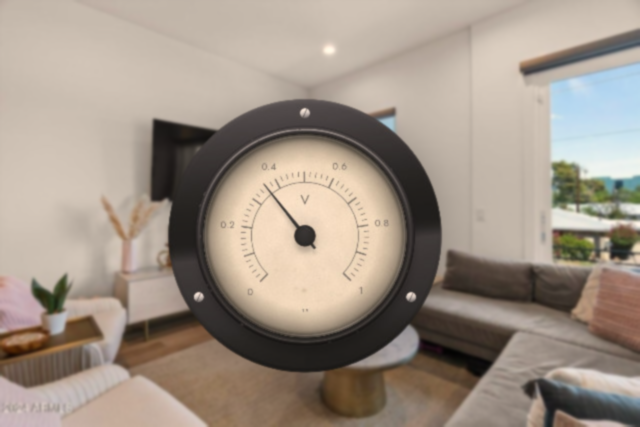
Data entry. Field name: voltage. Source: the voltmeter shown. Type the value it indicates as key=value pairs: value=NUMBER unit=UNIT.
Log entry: value=0.36 unit=V
